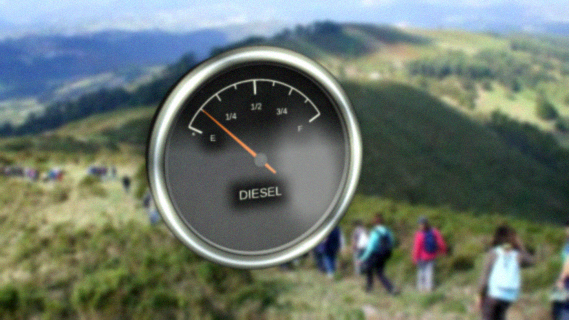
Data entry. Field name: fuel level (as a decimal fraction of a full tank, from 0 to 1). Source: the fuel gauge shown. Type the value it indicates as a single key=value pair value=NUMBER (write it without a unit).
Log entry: value=0.125
